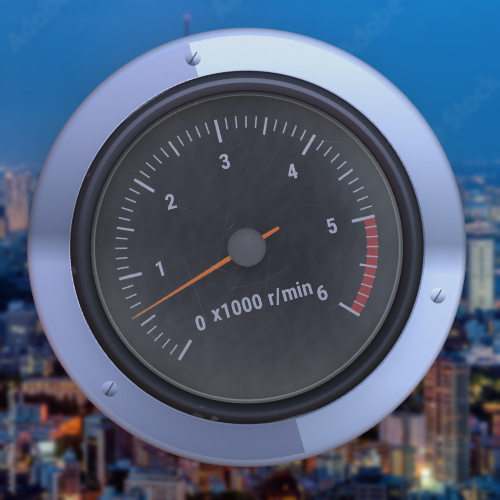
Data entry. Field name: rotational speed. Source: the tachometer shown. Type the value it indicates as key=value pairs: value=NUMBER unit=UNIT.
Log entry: value=600 unit=rpm
